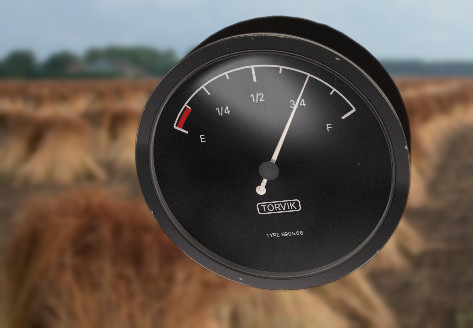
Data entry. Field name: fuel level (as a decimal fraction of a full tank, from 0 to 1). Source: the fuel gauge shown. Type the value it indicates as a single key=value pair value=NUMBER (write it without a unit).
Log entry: value=0.75
